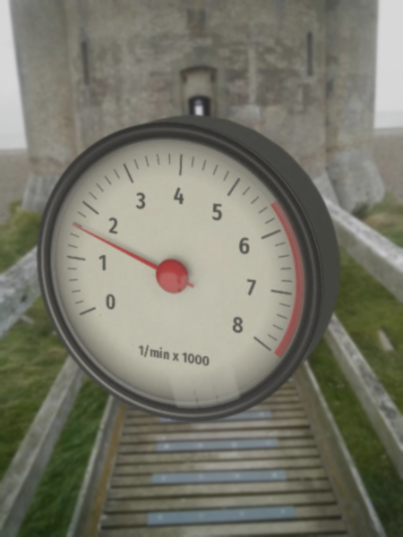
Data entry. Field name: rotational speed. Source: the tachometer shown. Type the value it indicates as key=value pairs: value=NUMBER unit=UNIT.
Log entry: value=1600 unit=rpm
